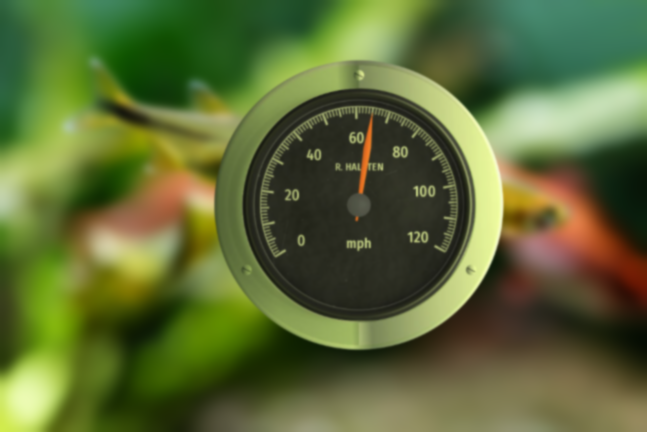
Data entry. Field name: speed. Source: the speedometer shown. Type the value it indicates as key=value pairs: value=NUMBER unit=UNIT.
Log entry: value=65 unit=mph
